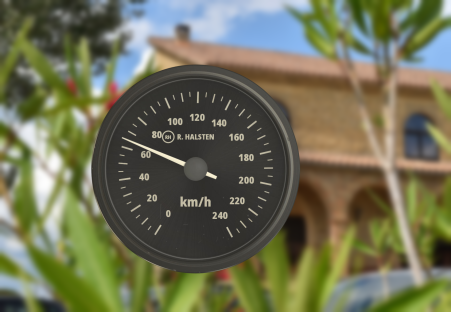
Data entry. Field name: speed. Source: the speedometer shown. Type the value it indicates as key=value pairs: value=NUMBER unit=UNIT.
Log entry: value=65 unit=km/h
